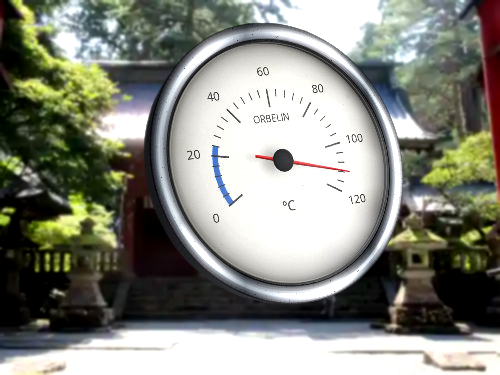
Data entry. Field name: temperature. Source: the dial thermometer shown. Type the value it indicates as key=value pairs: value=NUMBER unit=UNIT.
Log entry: value=112 unit=°C
